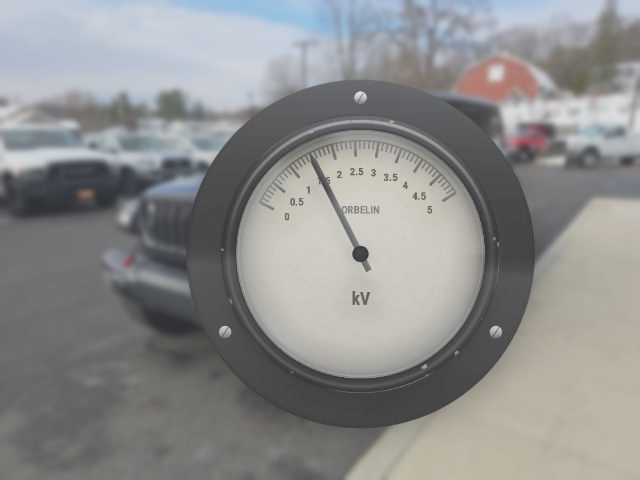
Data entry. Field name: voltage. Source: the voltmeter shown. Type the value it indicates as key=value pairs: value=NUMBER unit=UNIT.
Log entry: value=1.5 unit=kV
